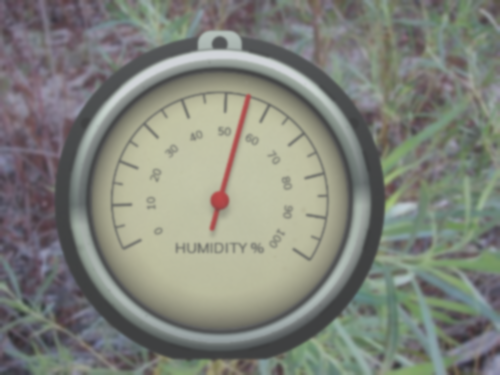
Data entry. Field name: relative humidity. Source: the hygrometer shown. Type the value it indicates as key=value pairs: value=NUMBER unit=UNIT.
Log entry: value=55 unit=%
